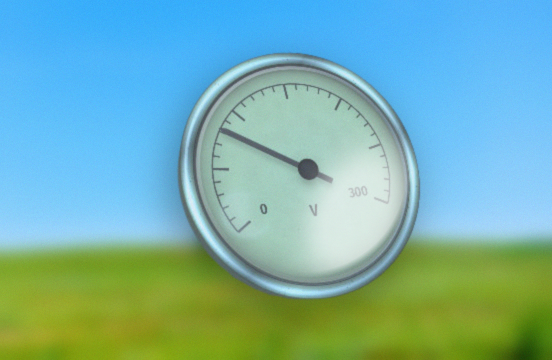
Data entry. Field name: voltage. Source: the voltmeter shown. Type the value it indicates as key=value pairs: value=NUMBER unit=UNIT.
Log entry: value=80 unit=V
